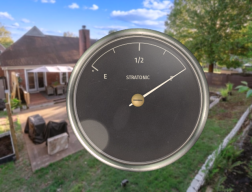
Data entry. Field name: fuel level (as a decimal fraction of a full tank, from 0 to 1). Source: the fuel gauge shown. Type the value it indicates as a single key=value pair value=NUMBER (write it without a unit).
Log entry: value=1
